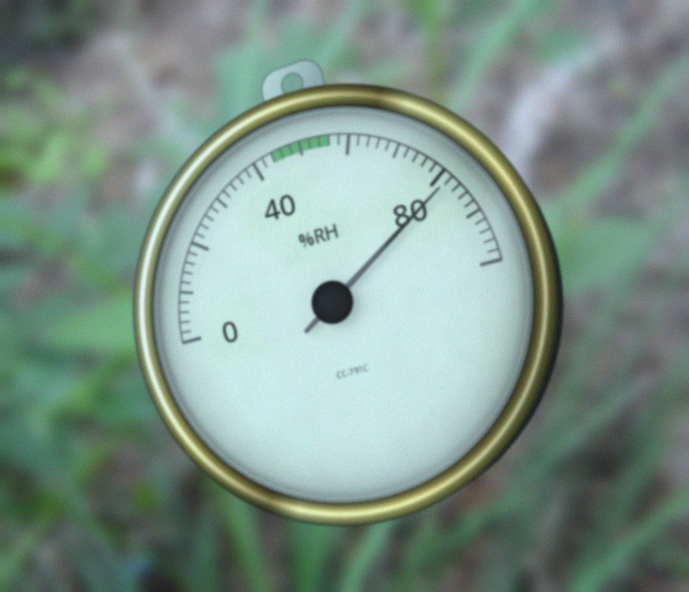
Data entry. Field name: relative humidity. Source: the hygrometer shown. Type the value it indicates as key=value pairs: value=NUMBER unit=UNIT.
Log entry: value=82 unit=%
